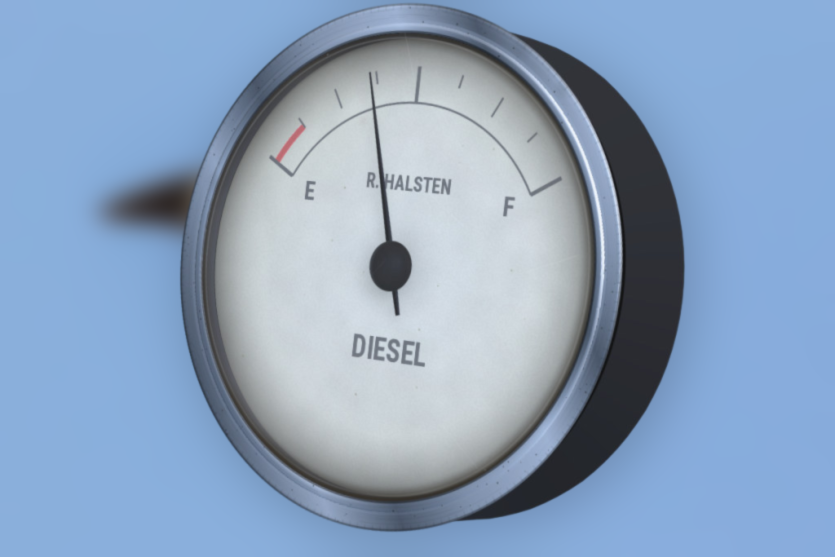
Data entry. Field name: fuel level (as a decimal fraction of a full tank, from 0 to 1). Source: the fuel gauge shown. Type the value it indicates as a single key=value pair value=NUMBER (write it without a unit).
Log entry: value=0.375
